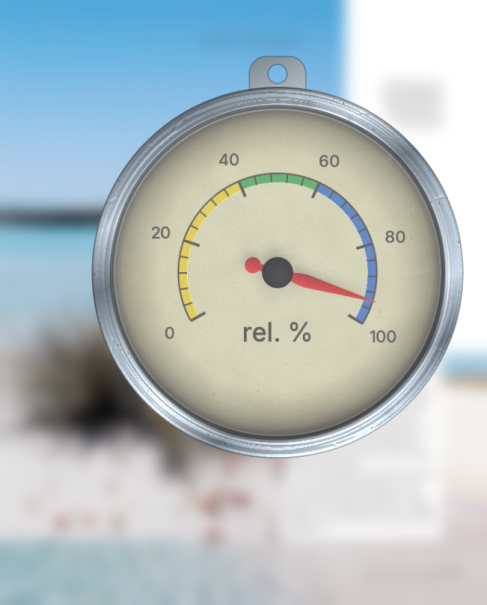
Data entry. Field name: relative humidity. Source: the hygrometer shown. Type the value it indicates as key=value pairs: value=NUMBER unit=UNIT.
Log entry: value=94 unit=%
